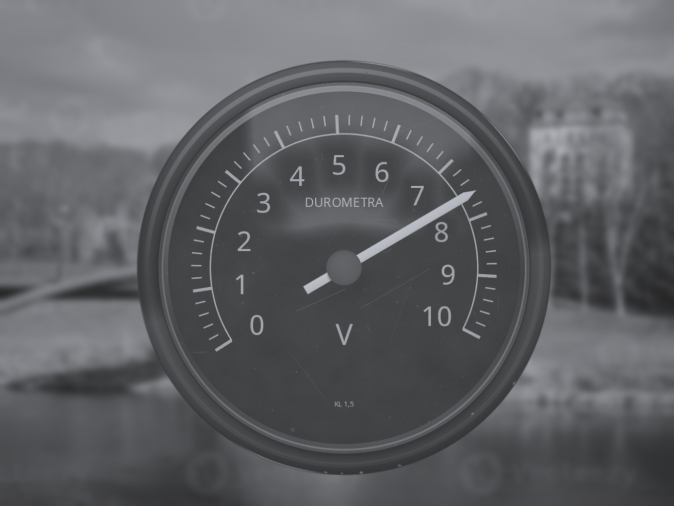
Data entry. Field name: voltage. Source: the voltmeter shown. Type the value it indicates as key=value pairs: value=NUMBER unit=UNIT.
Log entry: value=7.6 unit=V
